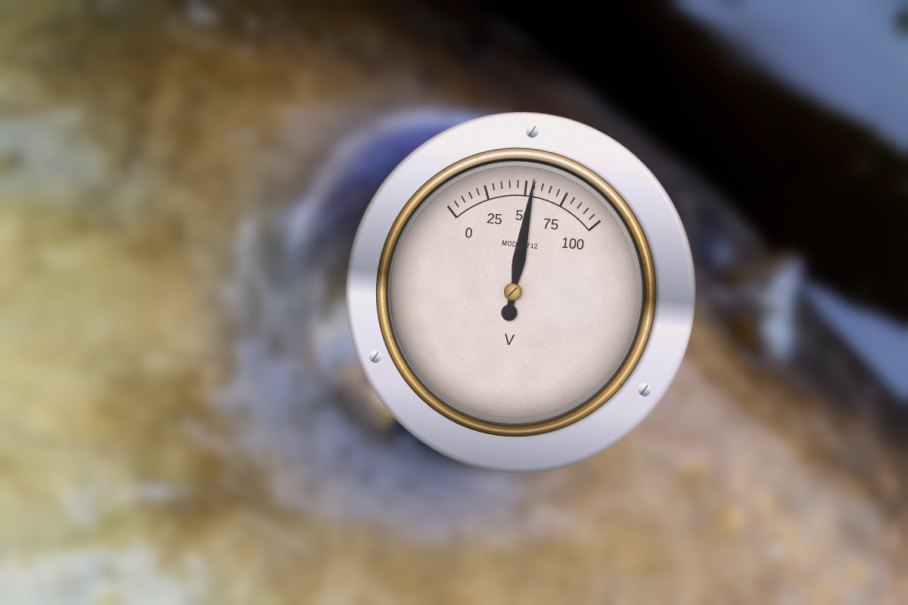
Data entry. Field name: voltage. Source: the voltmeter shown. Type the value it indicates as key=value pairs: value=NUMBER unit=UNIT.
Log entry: value=55 unit=V
